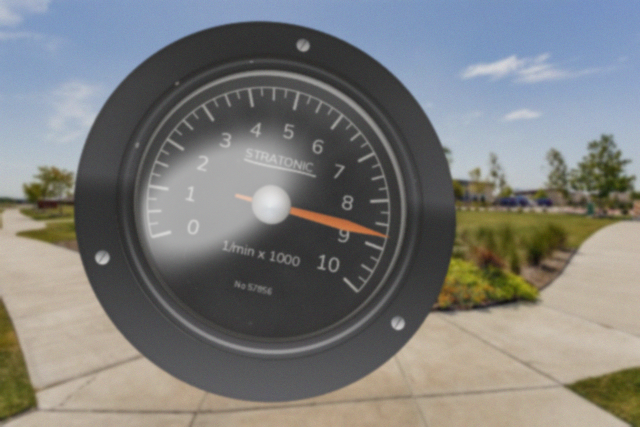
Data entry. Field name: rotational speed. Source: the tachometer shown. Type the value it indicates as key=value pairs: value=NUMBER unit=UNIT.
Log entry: value=8750 unit=rpm
